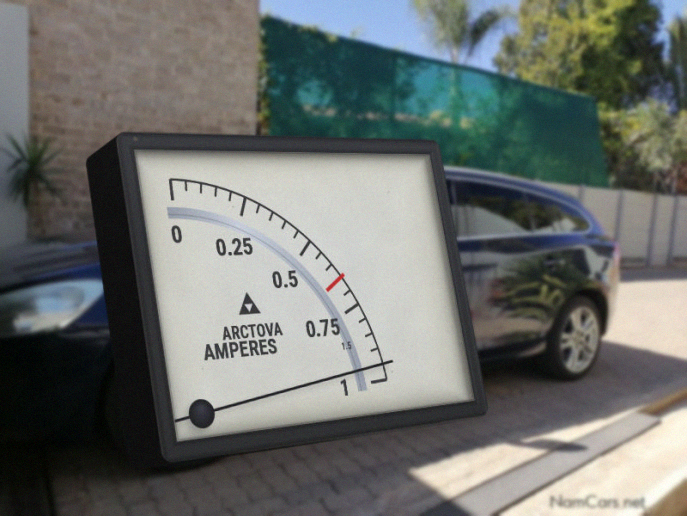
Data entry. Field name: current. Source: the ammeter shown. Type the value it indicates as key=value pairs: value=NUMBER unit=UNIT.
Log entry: value=0.95 unit=A
